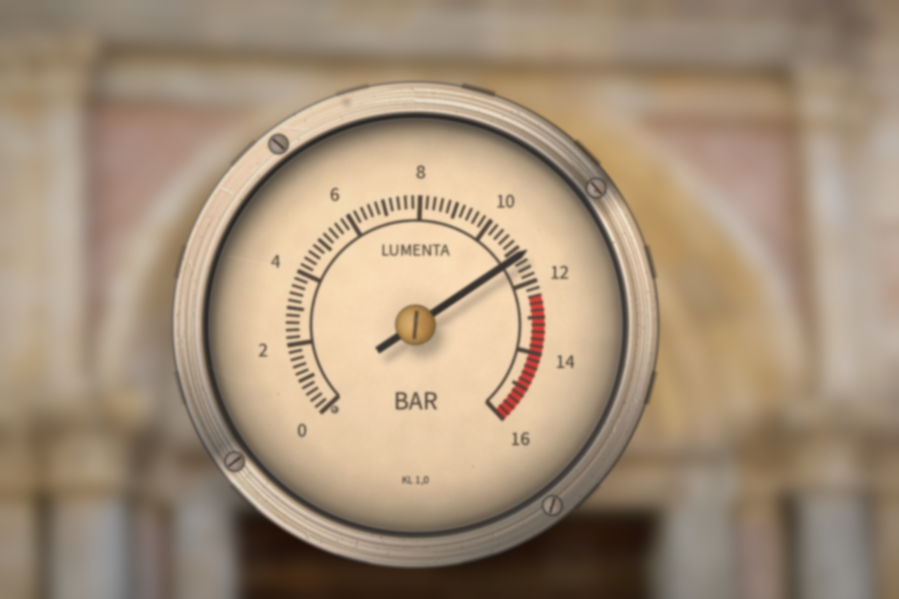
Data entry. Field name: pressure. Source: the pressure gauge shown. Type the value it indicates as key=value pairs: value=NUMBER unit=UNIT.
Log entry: value=11.2 unit=bar
